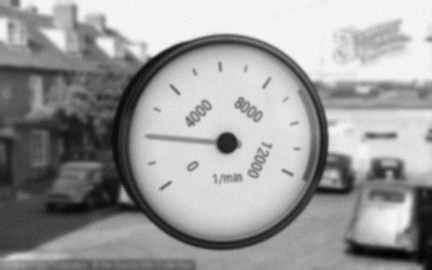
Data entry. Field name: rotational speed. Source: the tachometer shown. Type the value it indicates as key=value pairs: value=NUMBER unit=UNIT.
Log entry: value=2000 unit=rpm
